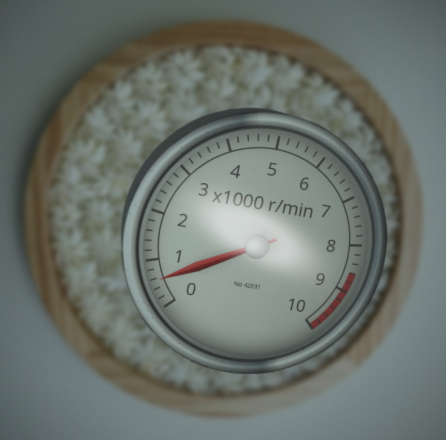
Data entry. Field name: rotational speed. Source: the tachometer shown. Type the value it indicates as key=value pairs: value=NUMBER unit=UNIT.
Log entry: value=600 unit=rpm
